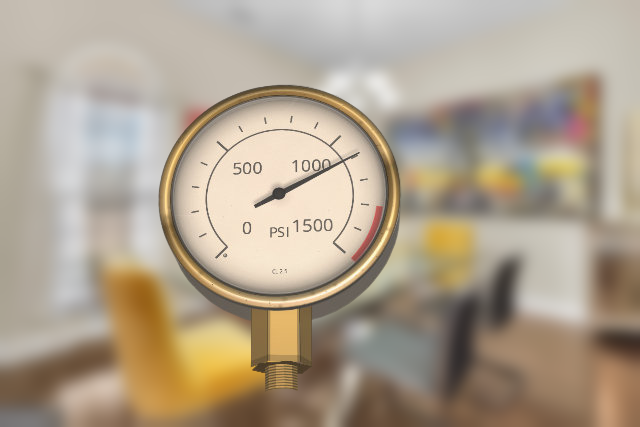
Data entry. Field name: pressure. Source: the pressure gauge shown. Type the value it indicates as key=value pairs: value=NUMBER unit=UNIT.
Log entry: value=1100 unit=psi
